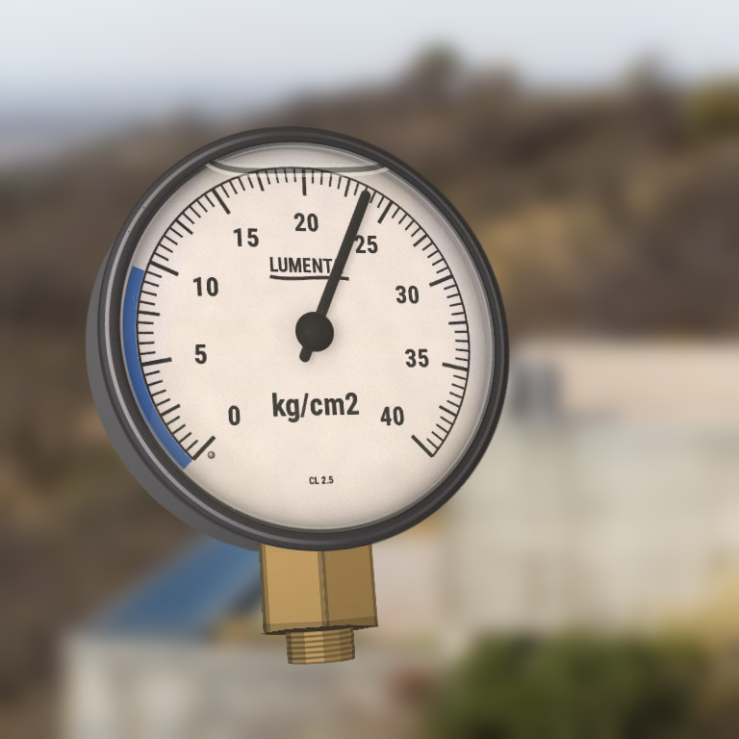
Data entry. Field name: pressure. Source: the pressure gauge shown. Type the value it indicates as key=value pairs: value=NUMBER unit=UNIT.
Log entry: value=23.5 unit=kg/cm²
